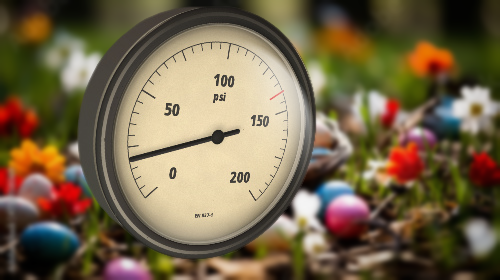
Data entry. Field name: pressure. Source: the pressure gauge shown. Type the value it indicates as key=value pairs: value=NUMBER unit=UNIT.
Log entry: value=20 unit=psi
